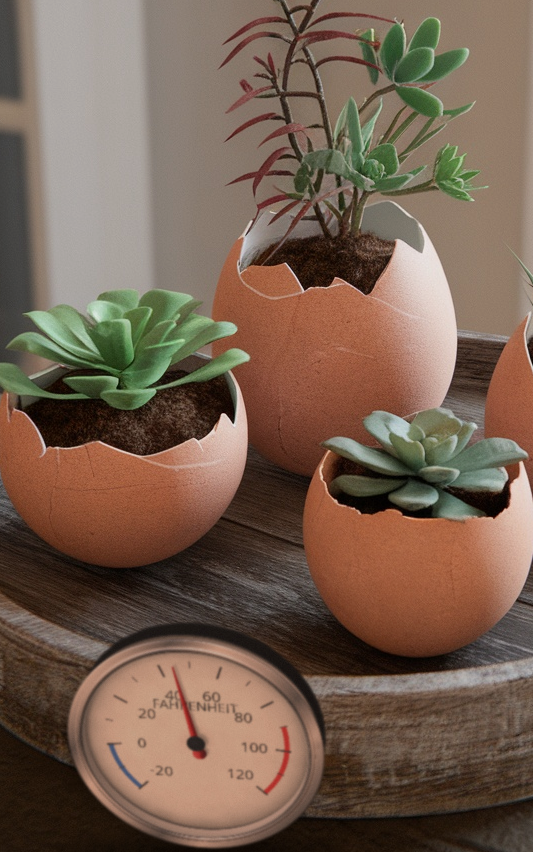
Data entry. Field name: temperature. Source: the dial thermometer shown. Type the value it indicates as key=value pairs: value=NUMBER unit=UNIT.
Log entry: value=45 unit=°F
